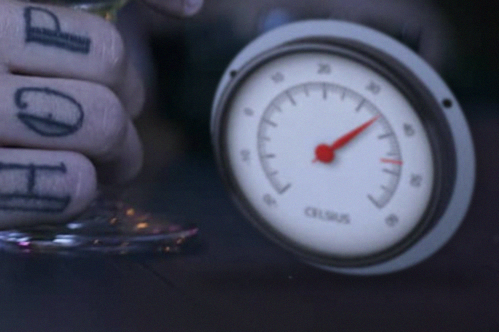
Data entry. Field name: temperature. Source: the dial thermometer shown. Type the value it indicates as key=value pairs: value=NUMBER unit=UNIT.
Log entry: value=35 unit=°C
